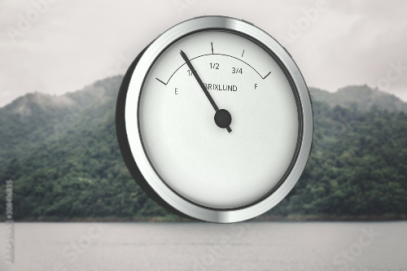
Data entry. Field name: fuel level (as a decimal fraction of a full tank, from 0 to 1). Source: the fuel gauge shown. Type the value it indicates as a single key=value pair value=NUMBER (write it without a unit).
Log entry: value=0.25
